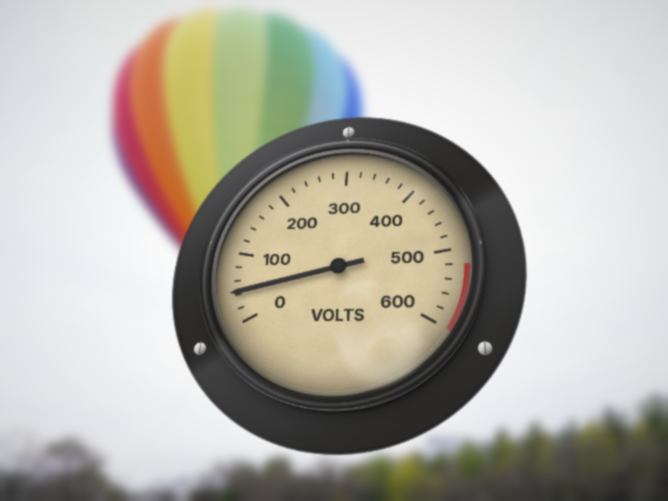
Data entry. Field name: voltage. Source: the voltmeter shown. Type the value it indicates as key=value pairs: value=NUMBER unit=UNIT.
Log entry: value=40 unit=V
